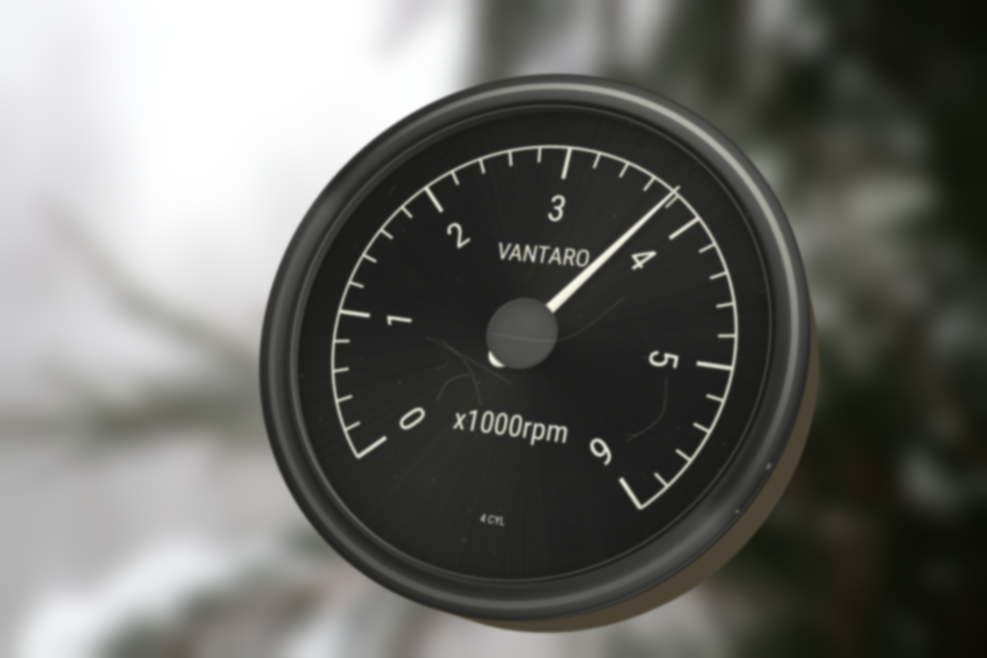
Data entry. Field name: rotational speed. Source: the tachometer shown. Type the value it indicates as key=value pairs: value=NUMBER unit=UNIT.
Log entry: value=3800 unit=rpm
